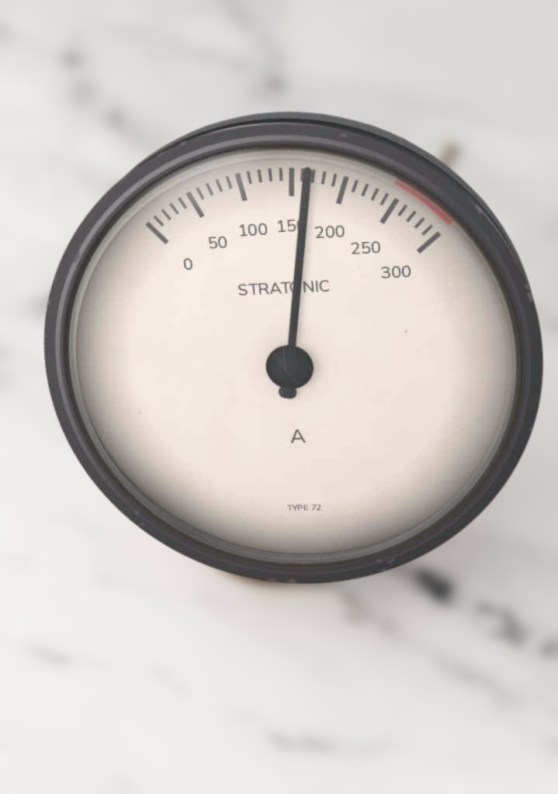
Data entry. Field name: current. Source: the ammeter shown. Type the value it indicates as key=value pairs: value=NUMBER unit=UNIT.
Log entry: value=165 unit=A
